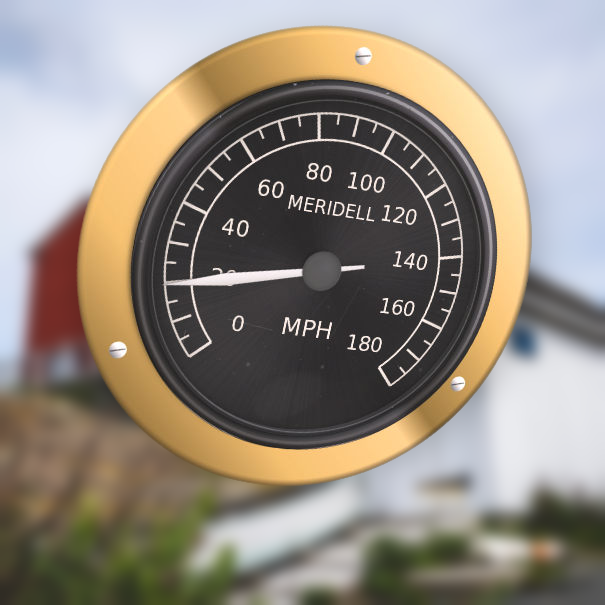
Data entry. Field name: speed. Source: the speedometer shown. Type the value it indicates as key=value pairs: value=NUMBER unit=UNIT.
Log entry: value=20 unit=mph
